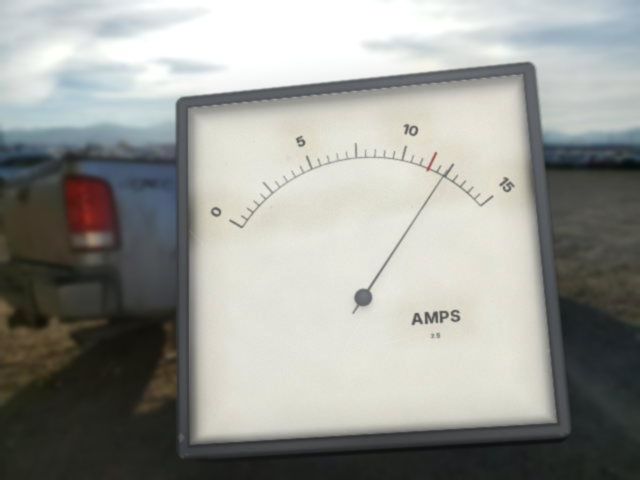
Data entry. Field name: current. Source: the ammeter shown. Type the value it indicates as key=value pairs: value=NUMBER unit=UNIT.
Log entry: value=12.5 unit=A
